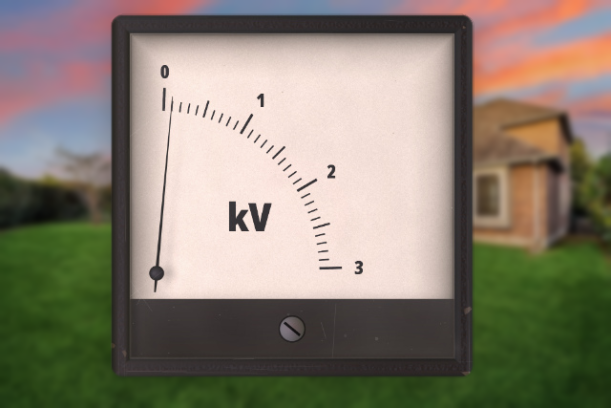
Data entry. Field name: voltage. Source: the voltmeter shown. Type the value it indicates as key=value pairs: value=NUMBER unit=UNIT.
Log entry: value=0.1 unit=kV
